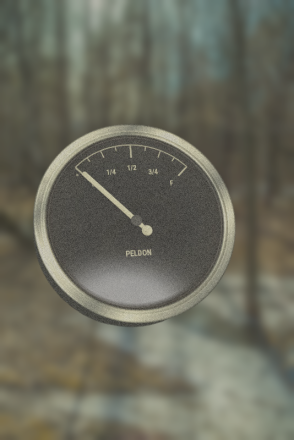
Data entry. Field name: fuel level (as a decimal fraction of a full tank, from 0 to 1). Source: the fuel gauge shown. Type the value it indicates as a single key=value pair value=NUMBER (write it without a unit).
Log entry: value=0
